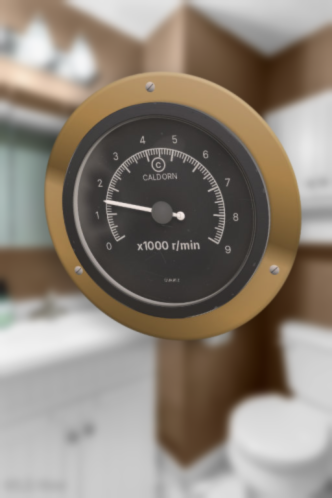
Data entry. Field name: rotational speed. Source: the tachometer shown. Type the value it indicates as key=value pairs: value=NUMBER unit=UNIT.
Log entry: value=1500 unit=rpm
